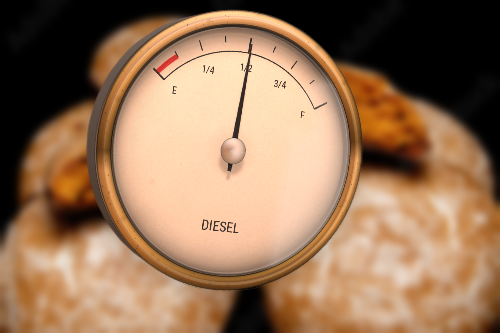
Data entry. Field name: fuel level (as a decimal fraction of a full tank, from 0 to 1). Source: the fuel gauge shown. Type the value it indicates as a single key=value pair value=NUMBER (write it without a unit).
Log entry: value=0.5
